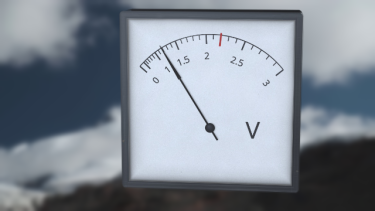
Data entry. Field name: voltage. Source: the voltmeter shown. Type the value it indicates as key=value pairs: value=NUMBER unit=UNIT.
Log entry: value=1.2 unit=V
